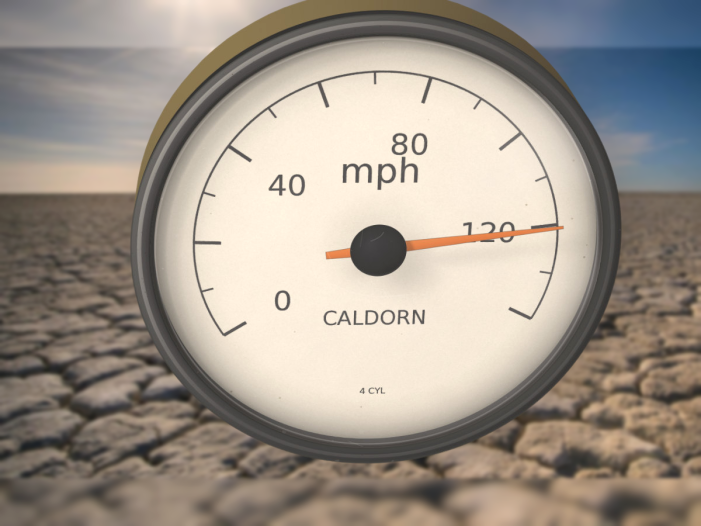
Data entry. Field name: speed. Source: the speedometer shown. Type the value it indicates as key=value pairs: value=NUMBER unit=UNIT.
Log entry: value=120 unit=mph
